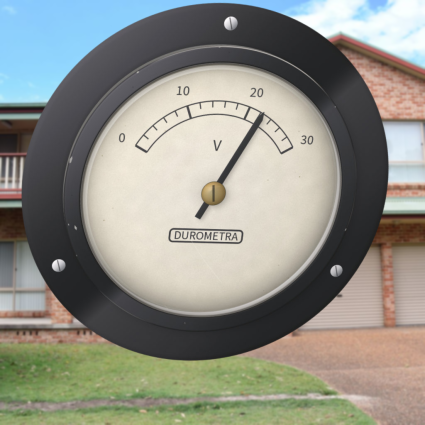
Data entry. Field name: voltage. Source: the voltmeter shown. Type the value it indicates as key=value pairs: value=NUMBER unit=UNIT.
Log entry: value=22 unit=V
